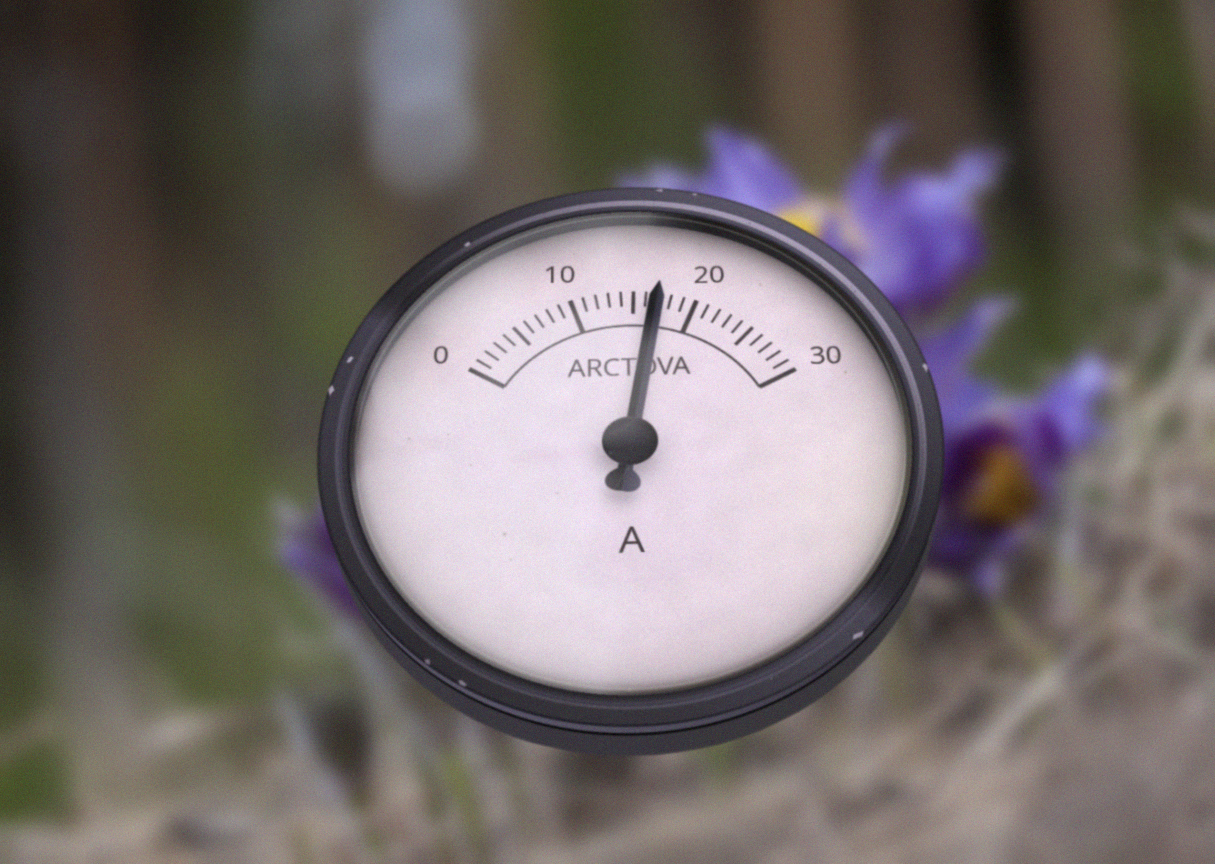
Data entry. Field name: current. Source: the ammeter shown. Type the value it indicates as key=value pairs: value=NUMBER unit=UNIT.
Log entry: value=17 unit=A
